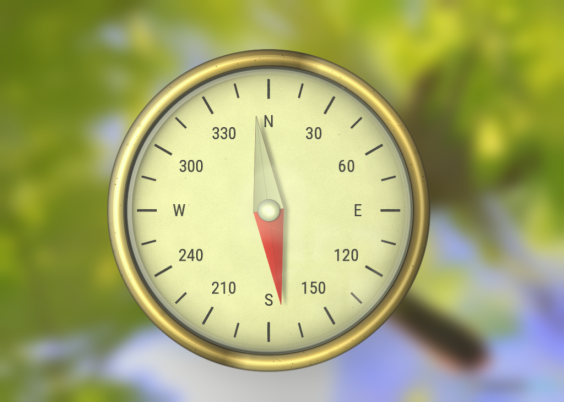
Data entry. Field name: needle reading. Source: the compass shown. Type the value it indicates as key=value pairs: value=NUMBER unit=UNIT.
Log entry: value=172.5 unit=°
